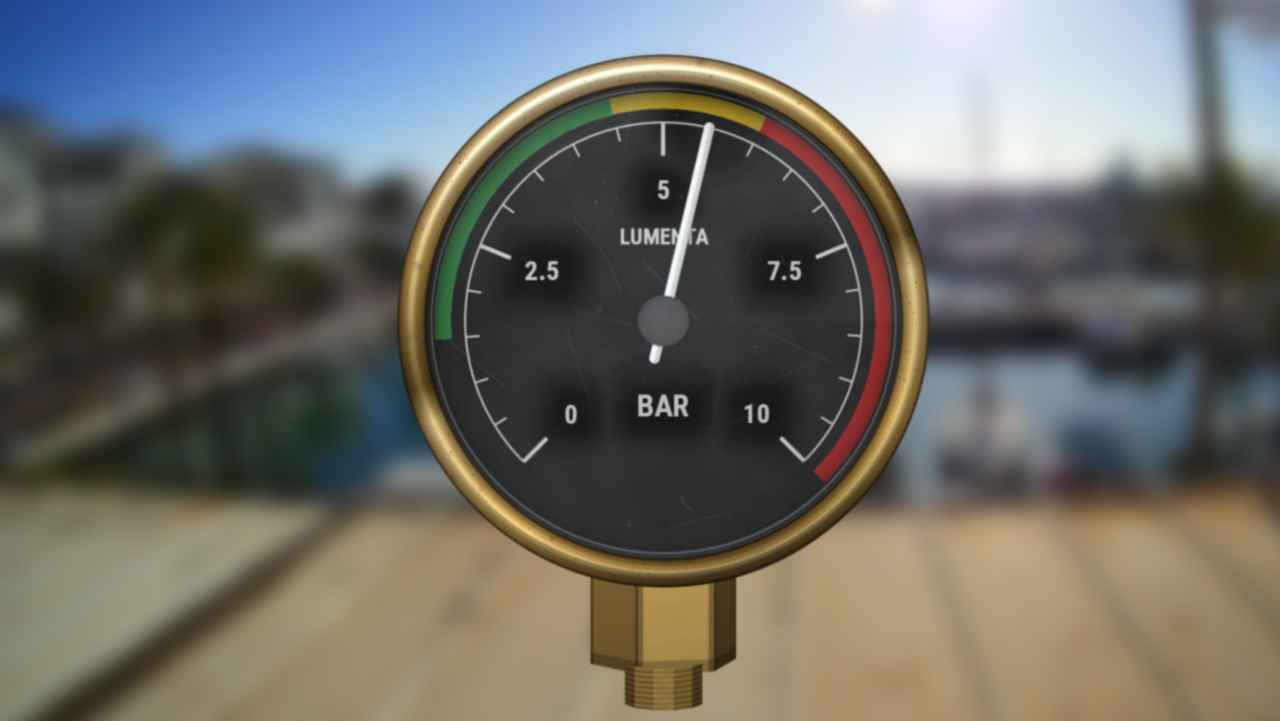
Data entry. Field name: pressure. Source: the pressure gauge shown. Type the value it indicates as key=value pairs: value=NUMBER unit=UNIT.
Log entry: value=5.5 unit=bar
